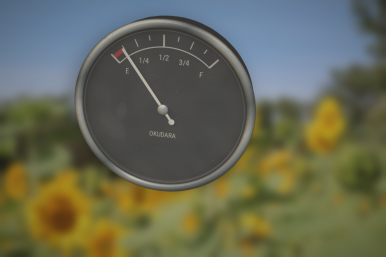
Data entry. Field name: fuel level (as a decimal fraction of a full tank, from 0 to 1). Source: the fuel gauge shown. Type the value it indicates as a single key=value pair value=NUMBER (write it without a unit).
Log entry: value=0.125
